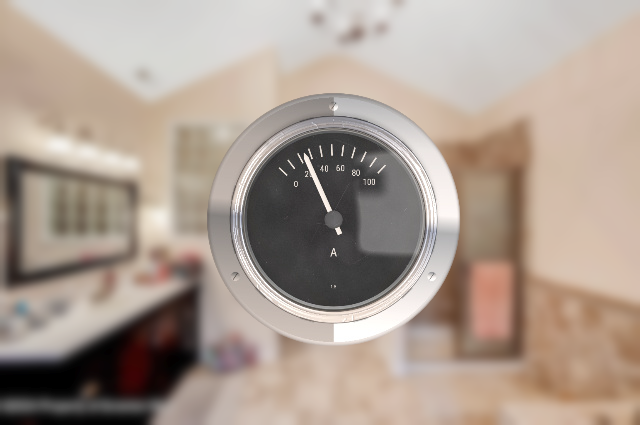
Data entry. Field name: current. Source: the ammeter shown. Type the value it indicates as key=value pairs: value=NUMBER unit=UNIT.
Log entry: value=25 unit=A
